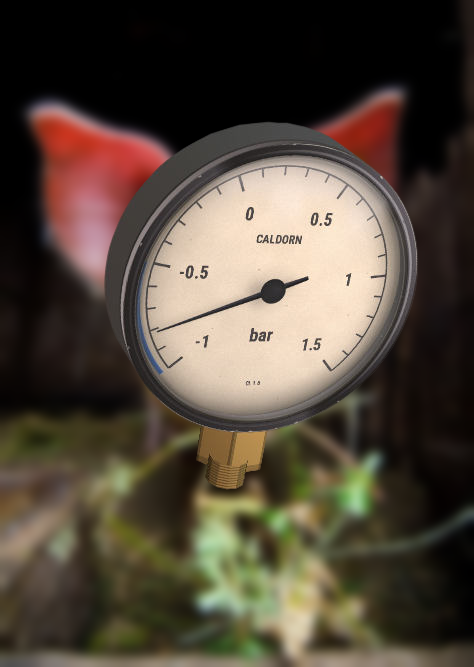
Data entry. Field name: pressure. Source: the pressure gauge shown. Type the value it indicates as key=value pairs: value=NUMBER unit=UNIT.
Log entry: value=-0.8 unit=bar
